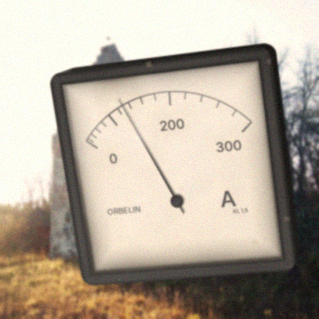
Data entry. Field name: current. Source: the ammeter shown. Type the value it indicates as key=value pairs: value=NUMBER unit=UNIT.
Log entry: value=130 unit=A
